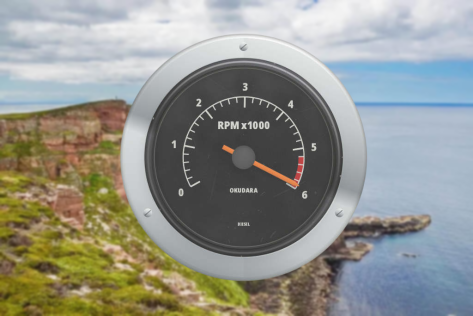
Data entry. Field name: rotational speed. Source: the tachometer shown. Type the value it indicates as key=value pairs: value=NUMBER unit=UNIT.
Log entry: value=5900 unit=rpm
